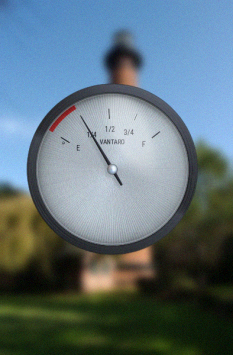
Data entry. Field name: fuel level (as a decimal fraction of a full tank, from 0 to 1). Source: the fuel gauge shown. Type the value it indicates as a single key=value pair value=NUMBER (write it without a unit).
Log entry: value=0.25
